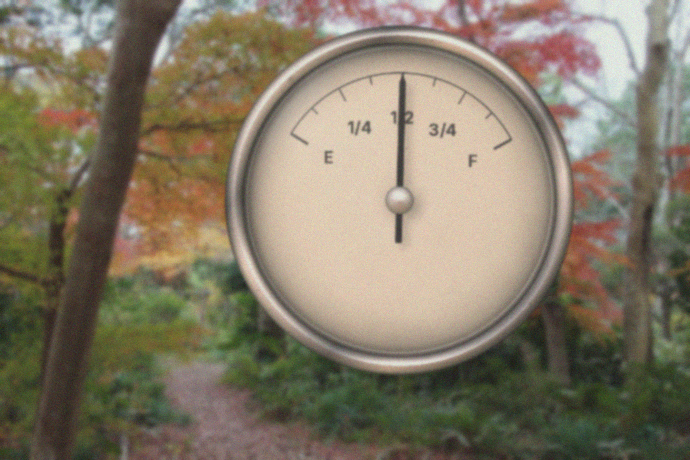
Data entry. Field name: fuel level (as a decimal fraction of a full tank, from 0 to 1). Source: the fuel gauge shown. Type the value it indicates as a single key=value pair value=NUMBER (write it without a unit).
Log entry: value=0.5
